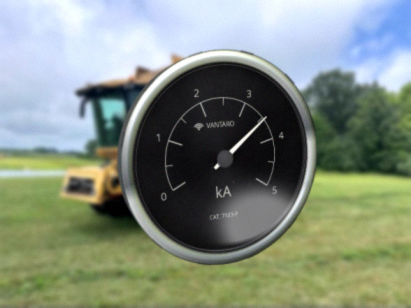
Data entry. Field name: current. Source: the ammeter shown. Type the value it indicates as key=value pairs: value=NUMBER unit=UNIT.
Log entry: value=3.5 unit=kA
